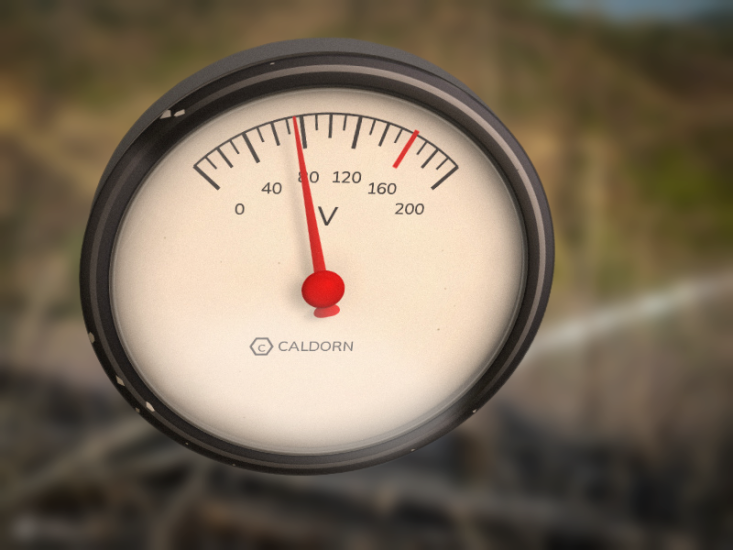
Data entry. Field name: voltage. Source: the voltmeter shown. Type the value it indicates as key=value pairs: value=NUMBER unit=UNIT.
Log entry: value=75 unit=V
